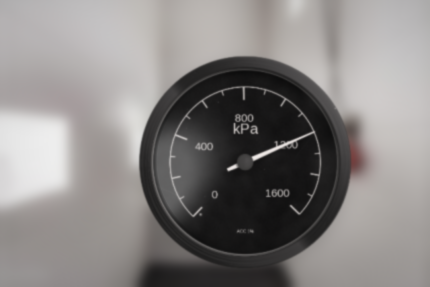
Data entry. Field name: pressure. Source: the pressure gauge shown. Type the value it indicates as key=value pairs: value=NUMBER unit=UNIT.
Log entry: value=1200 unit=kPa
